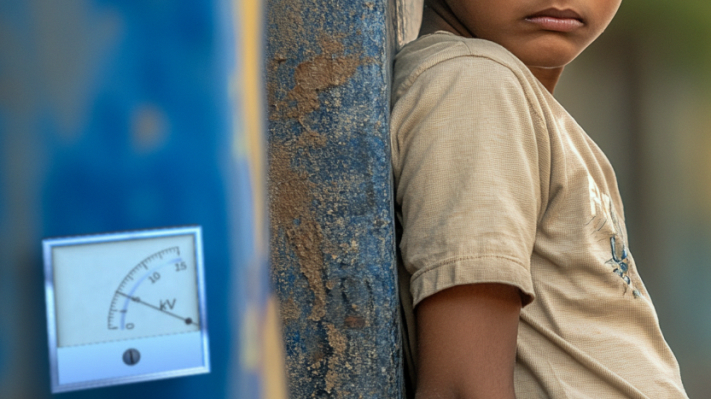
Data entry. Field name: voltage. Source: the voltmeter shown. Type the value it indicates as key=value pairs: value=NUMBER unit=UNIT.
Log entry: value=5 unit=kV
